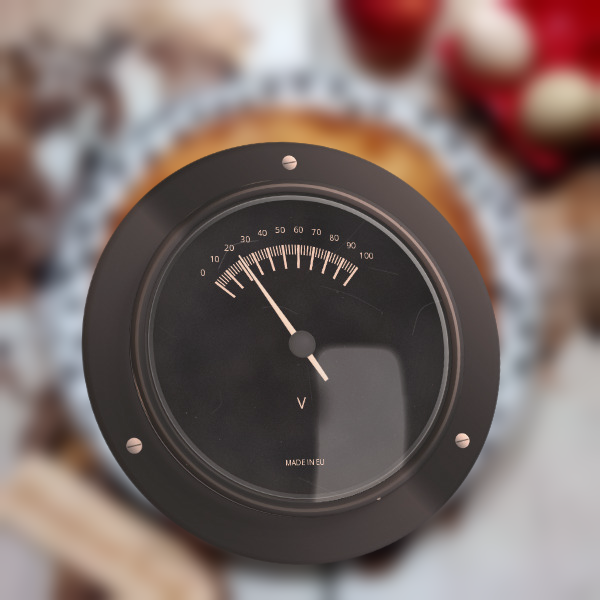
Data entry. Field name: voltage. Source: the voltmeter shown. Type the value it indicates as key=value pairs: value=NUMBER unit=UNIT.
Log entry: value=20 unit=V
